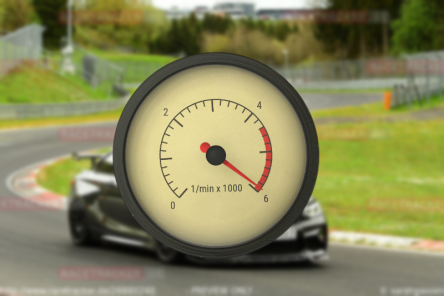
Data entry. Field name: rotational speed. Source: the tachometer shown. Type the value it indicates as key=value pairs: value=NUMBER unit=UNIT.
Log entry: value=5900 unit=rpm
